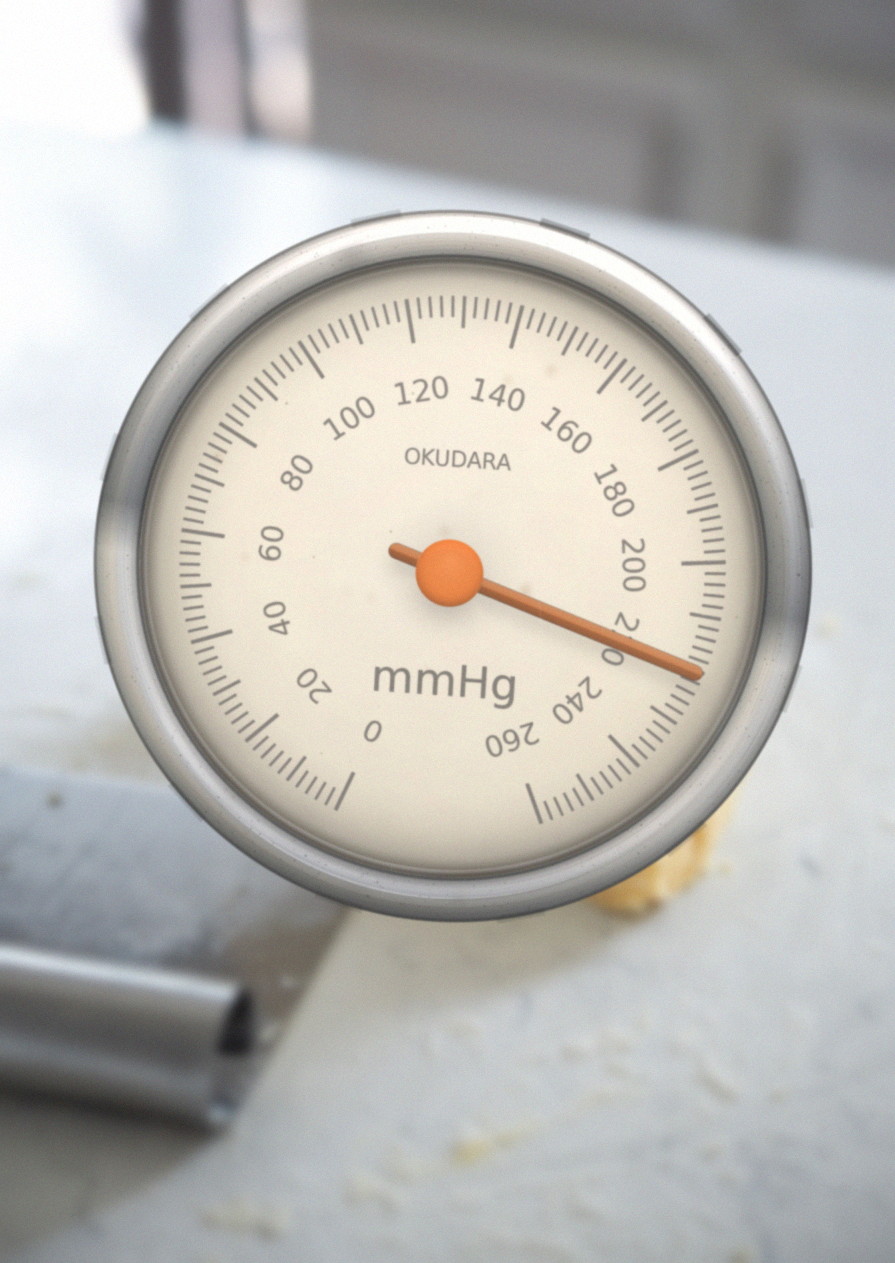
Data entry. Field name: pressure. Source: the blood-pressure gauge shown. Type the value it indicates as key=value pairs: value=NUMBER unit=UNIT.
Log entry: value=220 unit=mmHg
